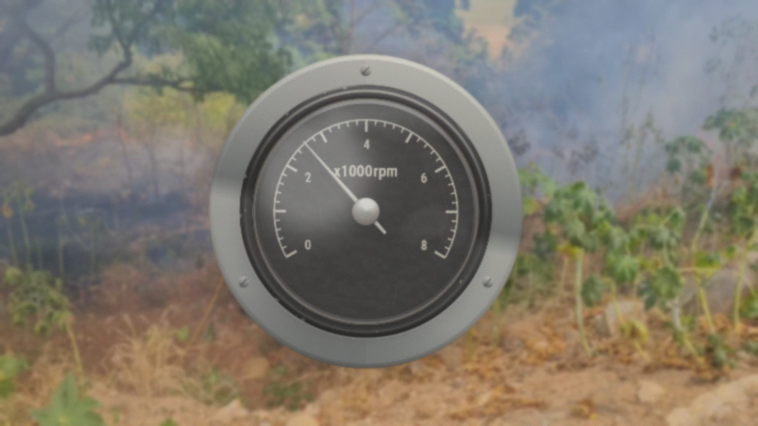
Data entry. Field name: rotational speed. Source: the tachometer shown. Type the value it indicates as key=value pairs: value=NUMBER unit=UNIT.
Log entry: value=2600 unit=rpm
